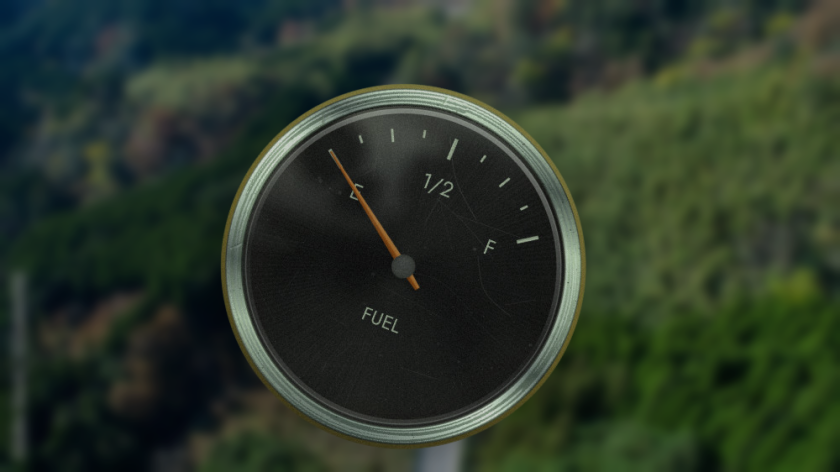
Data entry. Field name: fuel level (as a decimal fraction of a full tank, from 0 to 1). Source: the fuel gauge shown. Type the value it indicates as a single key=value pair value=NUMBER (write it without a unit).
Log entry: value=0
